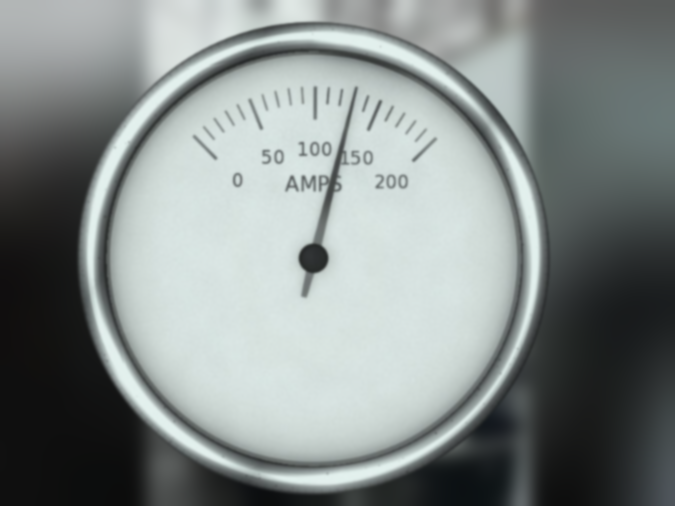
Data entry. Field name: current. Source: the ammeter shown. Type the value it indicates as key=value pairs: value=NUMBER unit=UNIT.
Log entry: value=130 unit=A
